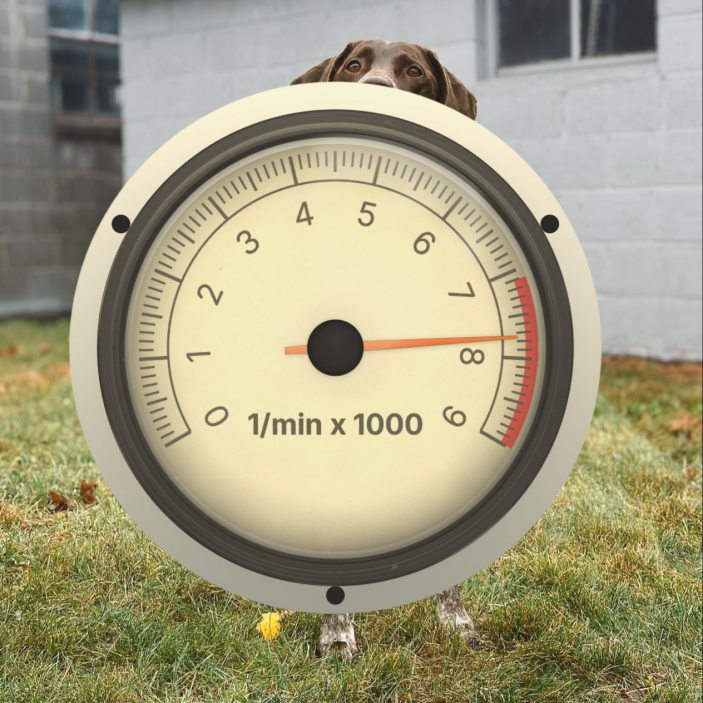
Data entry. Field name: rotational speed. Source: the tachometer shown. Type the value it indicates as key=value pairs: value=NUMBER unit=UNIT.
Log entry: value=7750 unit=rpm
